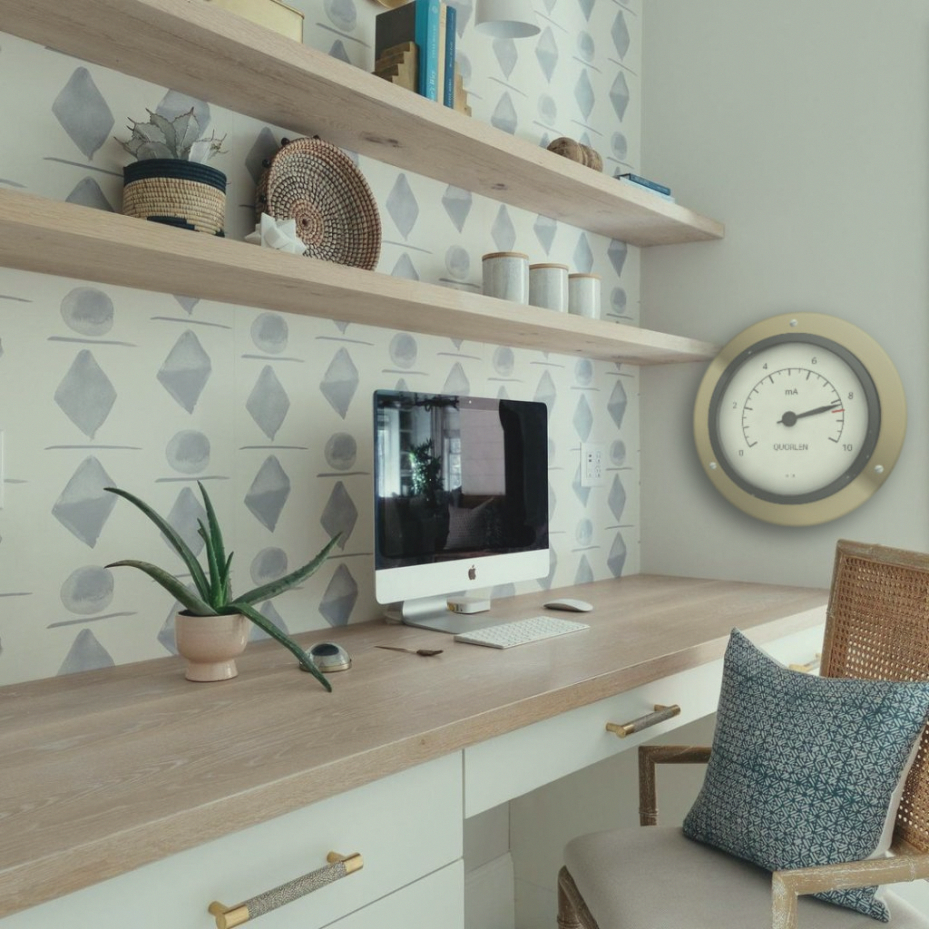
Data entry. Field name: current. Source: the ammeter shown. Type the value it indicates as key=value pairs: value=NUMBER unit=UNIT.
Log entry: value=8.25 unit=mA
